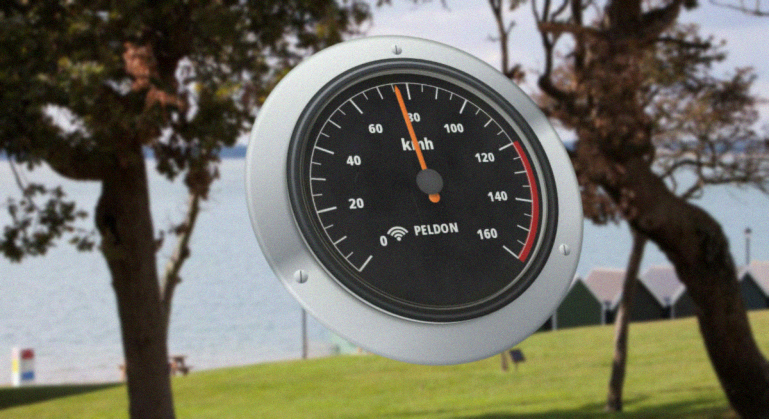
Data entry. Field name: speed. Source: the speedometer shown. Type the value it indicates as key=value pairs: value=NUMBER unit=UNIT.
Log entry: value=75 unit=km/h
